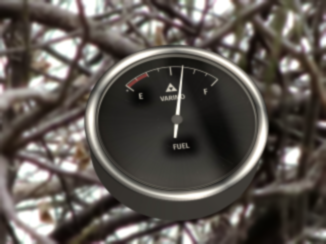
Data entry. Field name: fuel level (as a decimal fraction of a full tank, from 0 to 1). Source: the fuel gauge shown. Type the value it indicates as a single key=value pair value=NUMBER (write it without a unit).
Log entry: value=0.625
